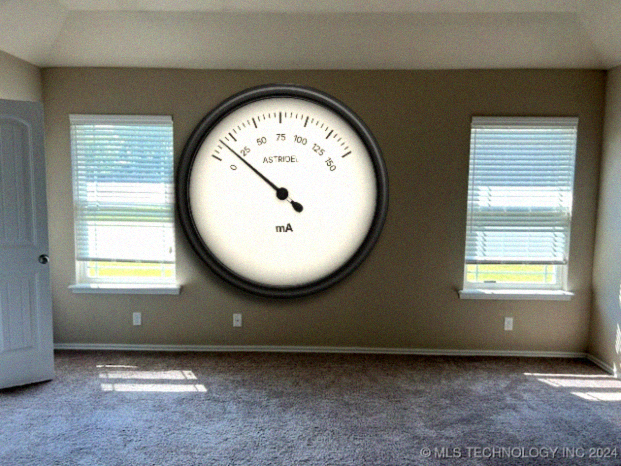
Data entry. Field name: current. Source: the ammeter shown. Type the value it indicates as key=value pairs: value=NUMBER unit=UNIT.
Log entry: value=15 unit=mA
